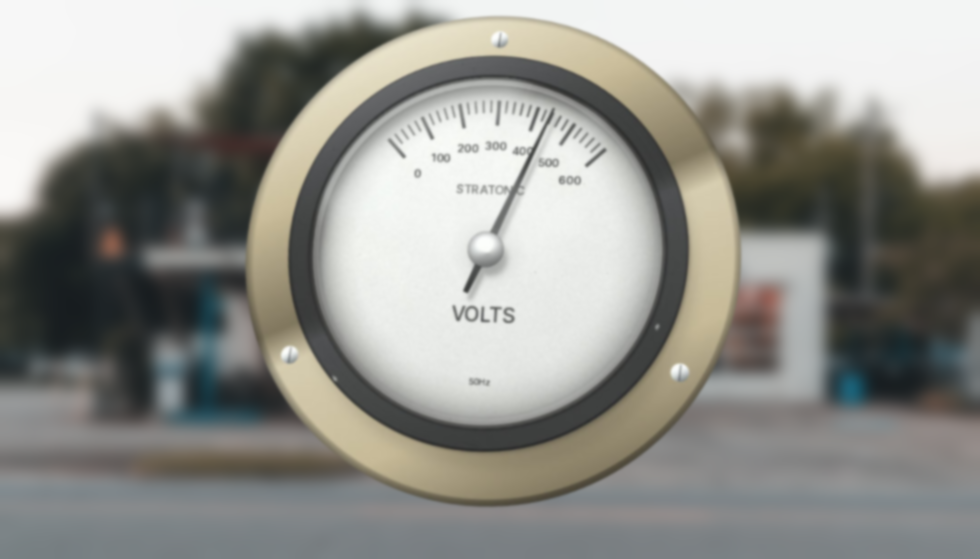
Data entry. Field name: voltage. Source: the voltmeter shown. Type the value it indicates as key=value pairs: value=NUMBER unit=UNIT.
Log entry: value=440 unit=V
